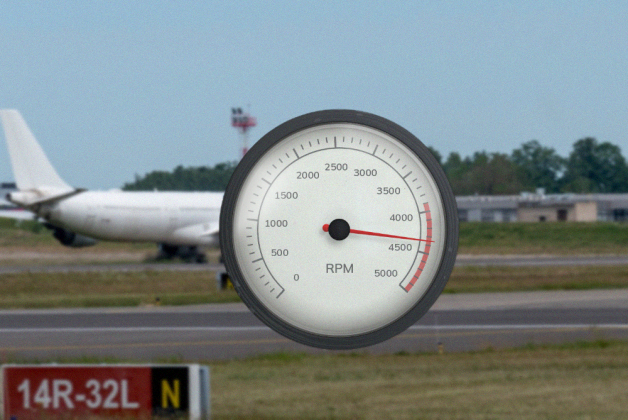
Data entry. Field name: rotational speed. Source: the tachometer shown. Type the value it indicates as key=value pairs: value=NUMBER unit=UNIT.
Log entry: value=4350 unit=rpm
